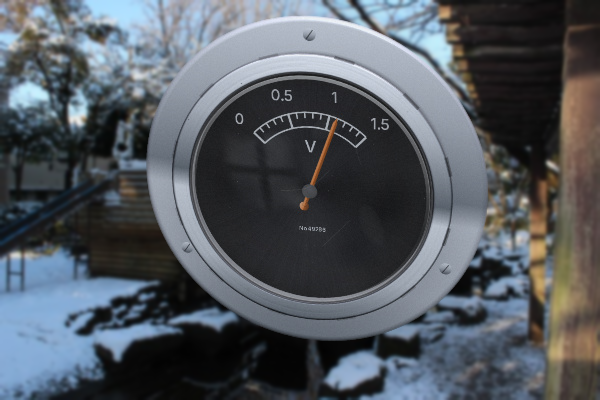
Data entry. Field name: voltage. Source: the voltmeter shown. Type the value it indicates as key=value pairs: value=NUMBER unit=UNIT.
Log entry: value=1.1 unit=V
